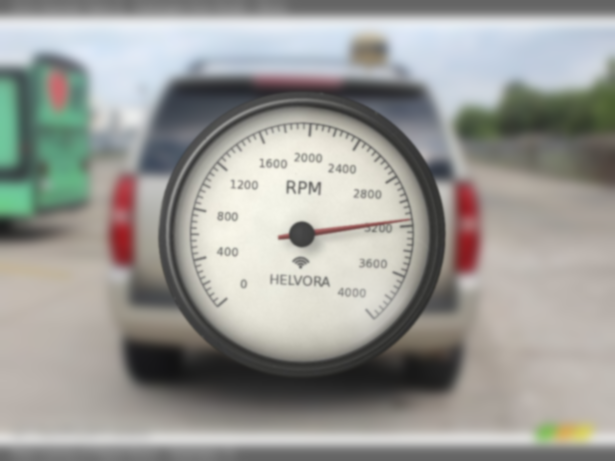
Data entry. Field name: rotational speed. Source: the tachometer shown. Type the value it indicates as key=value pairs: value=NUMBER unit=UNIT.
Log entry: value=3150 unit=rpm
